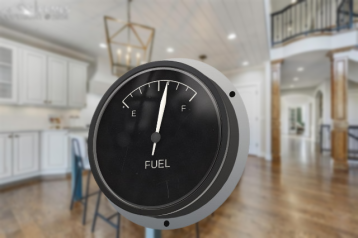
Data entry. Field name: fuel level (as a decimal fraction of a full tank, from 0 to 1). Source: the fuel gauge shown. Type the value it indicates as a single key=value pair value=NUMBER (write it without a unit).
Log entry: value=0.625
